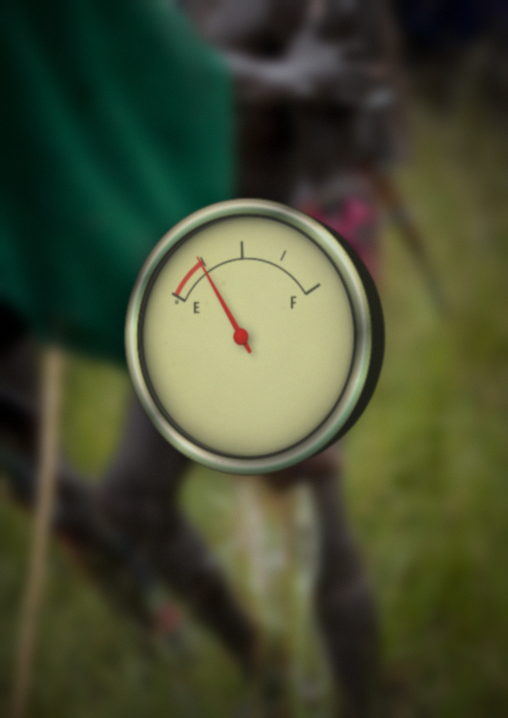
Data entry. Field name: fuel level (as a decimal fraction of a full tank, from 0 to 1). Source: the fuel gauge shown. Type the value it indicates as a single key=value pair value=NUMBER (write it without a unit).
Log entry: value=0.25
